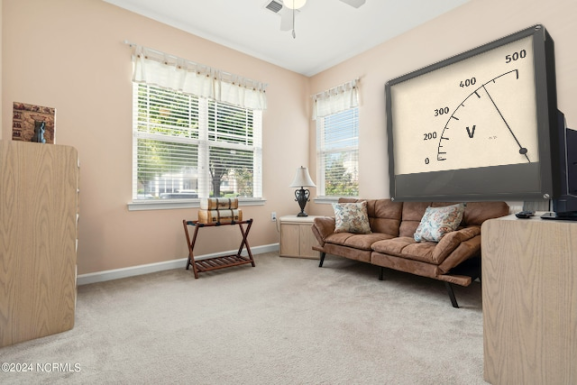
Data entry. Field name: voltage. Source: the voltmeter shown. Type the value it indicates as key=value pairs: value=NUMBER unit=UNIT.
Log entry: value=425 unit=V
